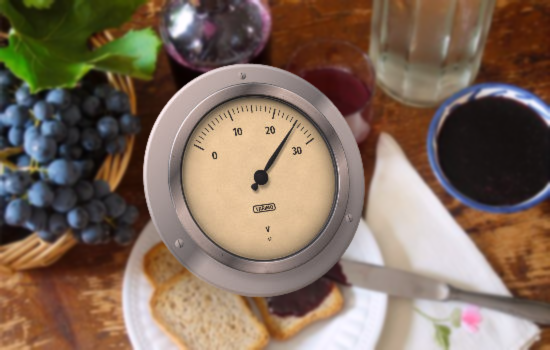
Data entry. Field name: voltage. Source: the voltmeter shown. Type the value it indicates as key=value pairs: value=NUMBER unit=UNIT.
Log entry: value=25 unit=V
